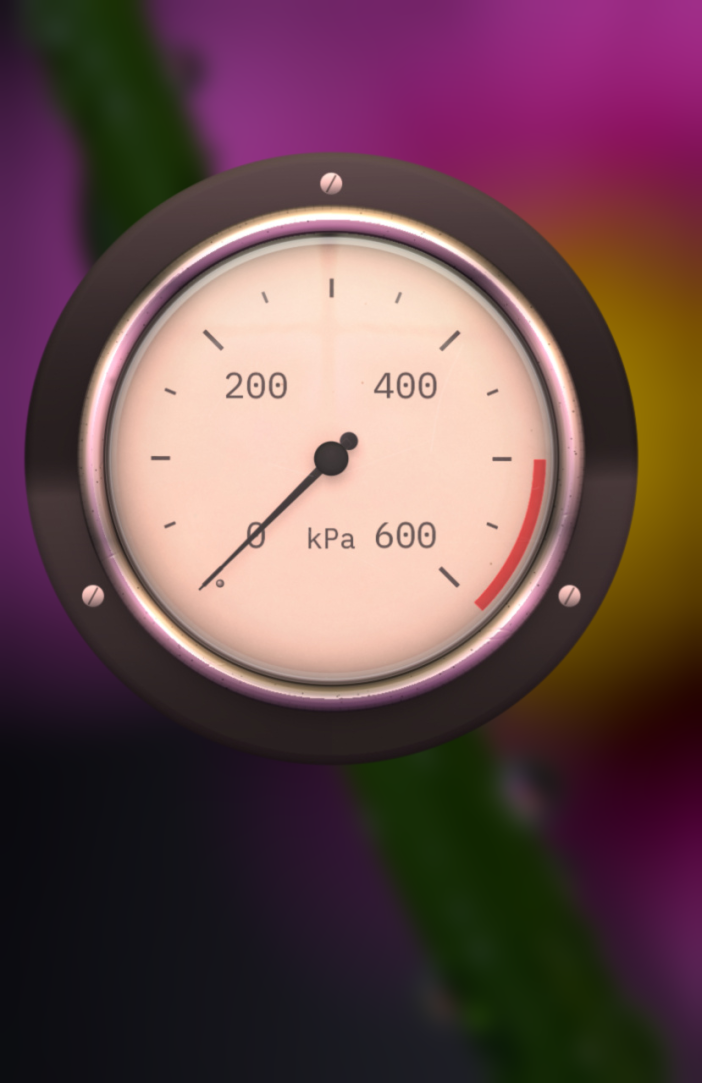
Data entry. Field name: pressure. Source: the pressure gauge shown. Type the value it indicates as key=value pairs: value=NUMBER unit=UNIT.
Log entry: value=0 unit=kPa
